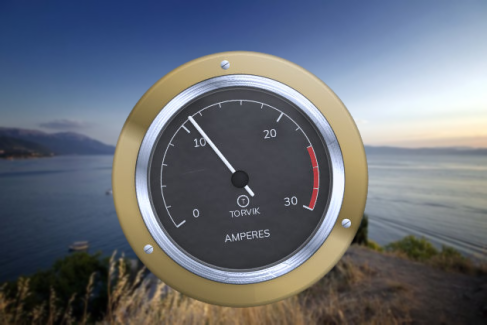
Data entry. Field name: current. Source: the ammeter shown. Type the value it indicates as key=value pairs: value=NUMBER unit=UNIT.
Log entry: value=11 unit=A
